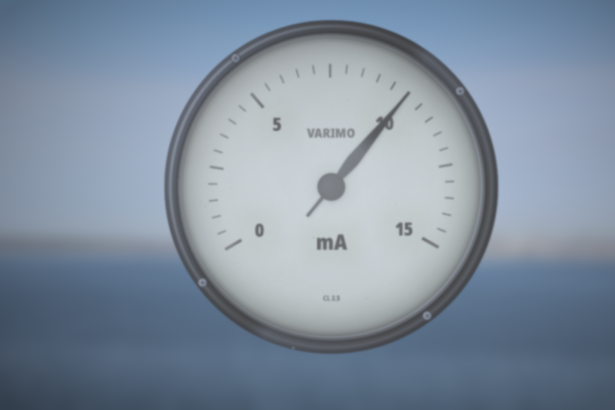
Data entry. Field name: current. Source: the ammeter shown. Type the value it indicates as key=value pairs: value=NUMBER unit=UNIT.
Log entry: value=10 unit=mA
